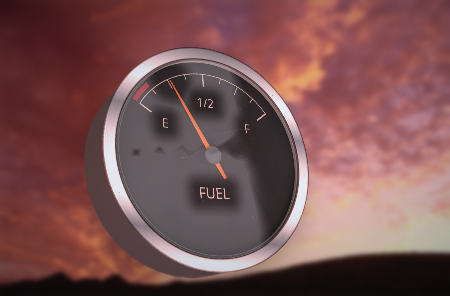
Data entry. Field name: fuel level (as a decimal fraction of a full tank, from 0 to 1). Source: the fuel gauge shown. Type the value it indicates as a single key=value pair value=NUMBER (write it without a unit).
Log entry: value=0.25
